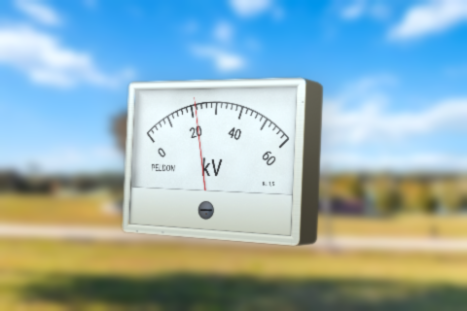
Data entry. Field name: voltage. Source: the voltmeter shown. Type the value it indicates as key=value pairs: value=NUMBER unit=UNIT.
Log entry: value=22 unit=kV
